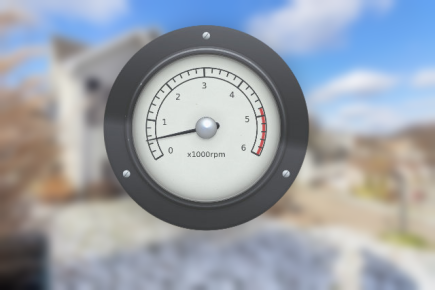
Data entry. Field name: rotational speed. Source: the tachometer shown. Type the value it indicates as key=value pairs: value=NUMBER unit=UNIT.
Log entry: value=500 unit=rpm
